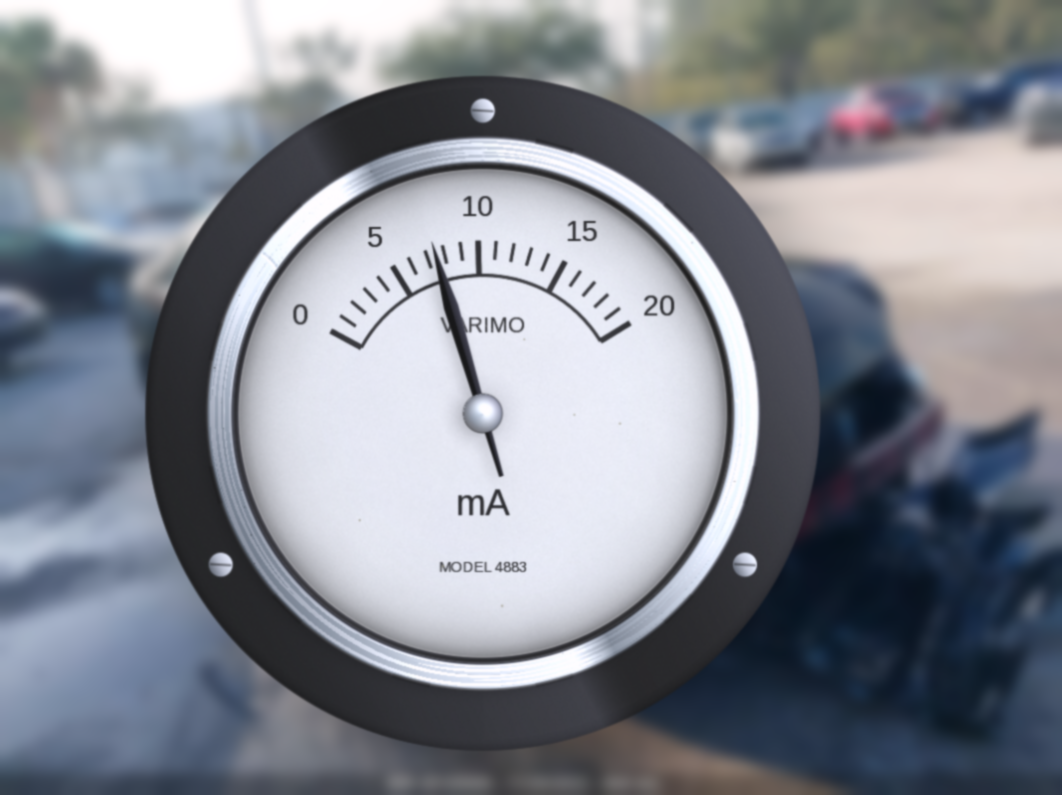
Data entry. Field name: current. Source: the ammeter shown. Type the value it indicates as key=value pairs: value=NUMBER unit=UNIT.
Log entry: value=7.5 unit=mA
